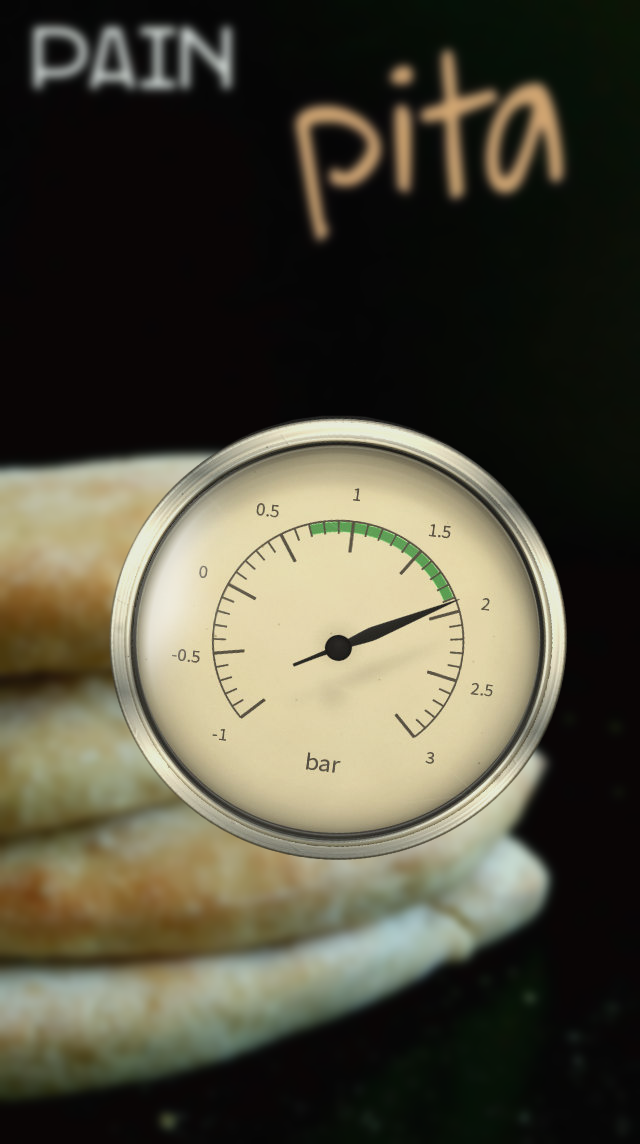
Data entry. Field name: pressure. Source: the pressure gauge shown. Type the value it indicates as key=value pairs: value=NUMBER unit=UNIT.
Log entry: value=1.9 unit=bar
